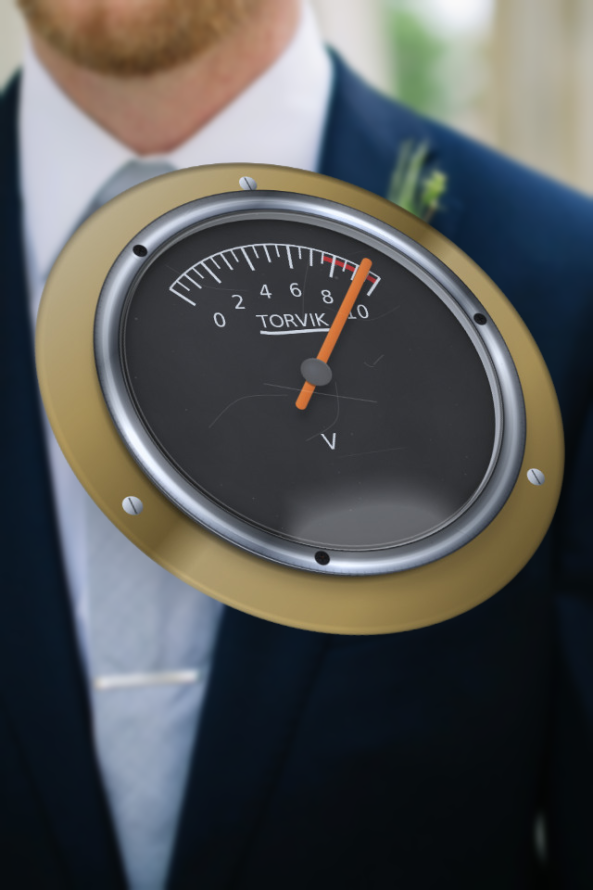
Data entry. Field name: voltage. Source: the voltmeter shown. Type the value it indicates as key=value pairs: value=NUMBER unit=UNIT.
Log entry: value=9.25 unit=V
